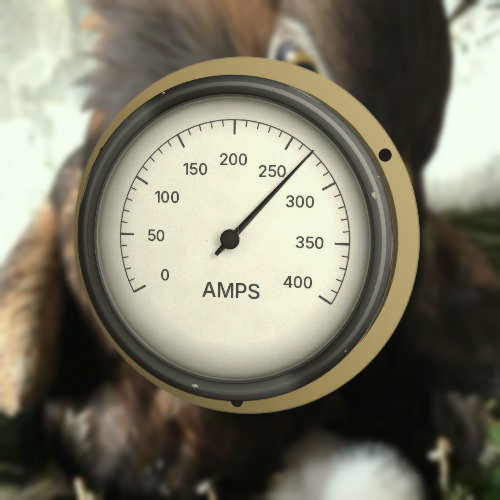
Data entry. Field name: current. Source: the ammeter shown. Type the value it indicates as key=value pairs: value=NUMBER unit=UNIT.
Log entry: value=270 unit=A
